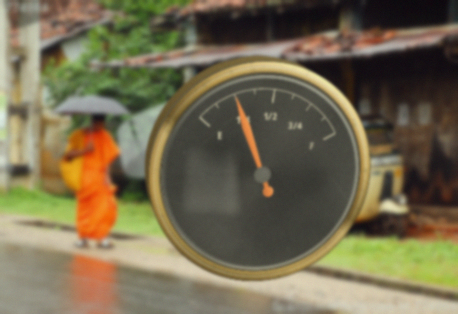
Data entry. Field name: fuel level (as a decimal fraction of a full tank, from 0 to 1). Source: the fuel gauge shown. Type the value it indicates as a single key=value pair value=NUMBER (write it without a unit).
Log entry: value=0.25
